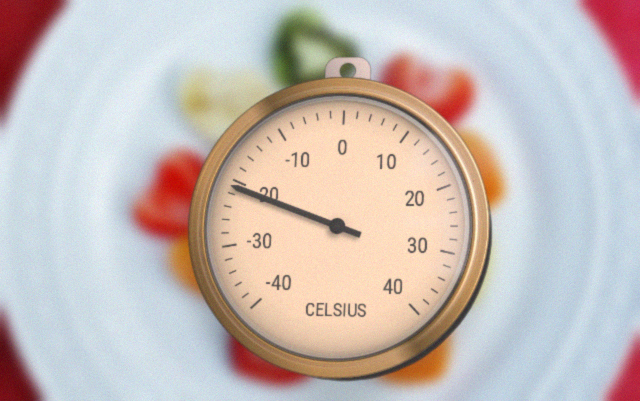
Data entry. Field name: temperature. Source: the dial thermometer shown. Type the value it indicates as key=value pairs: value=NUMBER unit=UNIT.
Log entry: value=-21 unit=°C
